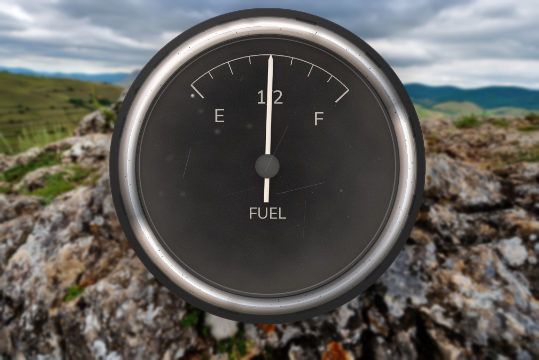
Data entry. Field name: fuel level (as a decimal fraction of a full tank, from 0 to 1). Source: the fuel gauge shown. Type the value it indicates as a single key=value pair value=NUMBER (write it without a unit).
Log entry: value=0.5
